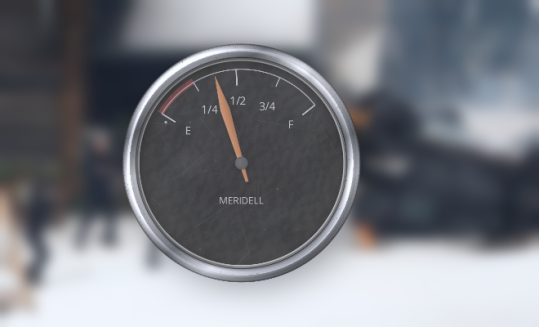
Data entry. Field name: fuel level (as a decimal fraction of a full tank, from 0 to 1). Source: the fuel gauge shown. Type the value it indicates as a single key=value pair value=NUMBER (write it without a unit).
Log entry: value=0.375
